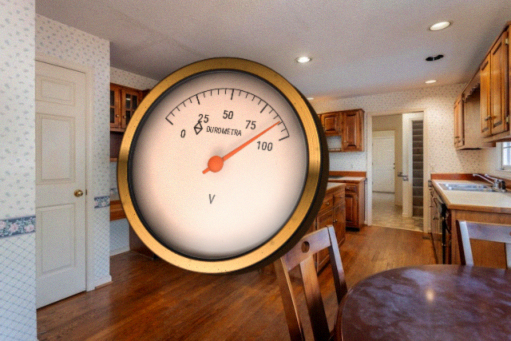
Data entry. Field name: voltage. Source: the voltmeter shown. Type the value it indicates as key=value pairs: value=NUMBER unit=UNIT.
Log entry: value=90 unit=V
